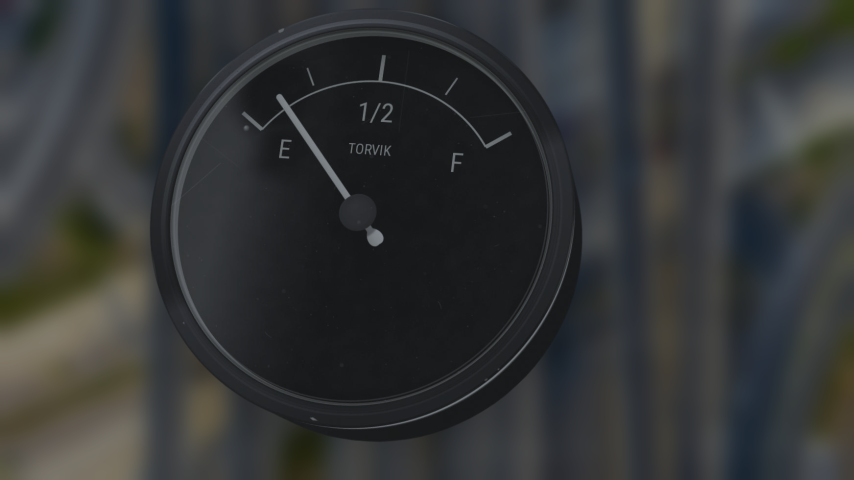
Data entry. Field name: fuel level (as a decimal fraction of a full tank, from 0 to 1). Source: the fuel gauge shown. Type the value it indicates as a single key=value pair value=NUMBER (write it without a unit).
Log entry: value=0.125
